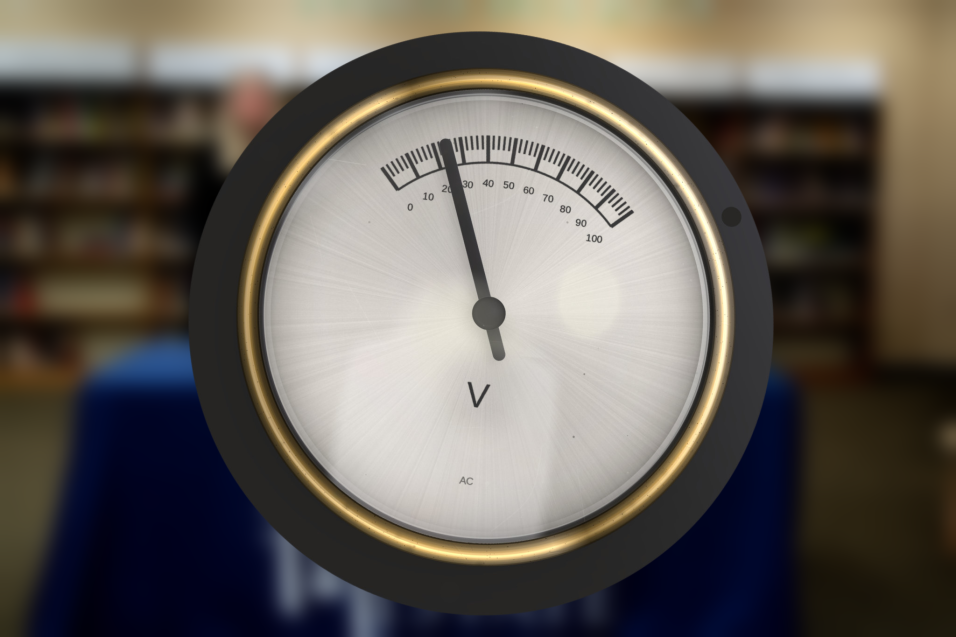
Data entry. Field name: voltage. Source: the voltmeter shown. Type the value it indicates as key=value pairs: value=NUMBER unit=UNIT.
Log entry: value=24 unit=V
